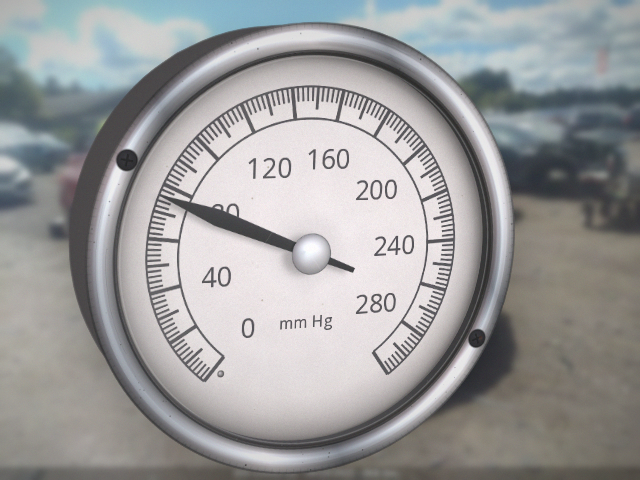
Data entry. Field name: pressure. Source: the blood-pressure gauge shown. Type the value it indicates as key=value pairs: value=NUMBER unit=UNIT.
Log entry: value=76 unit=mmHg
